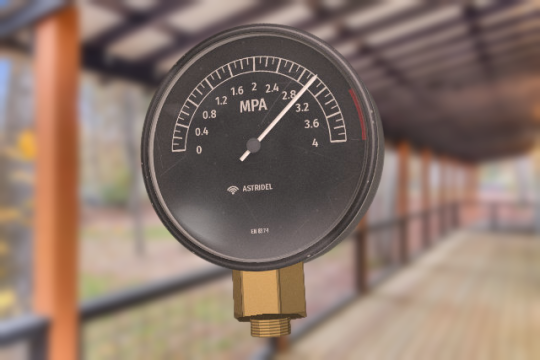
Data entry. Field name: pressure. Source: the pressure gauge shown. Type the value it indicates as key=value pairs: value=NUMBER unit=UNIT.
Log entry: value=3 unit=MPa
